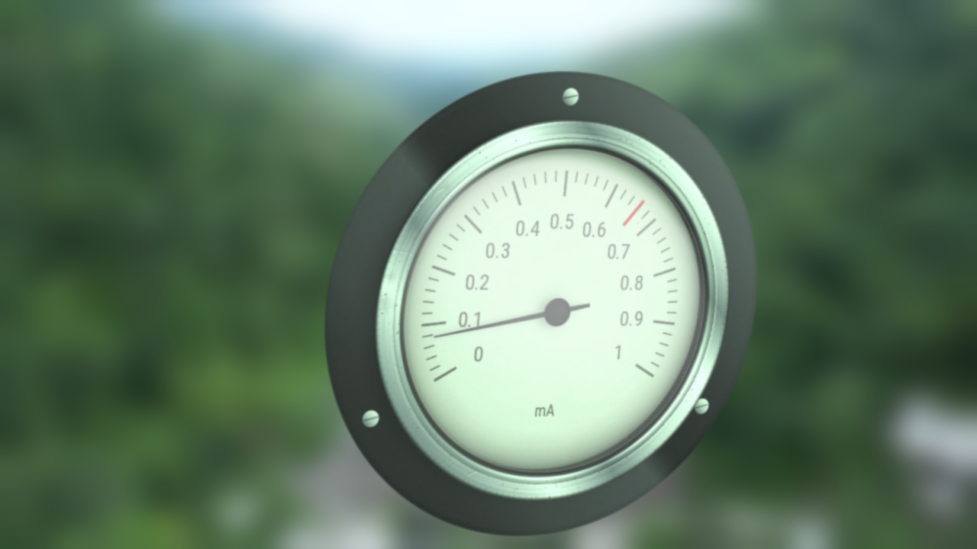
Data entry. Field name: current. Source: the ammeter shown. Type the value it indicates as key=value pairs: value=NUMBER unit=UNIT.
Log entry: value=0.08 unit=mA
